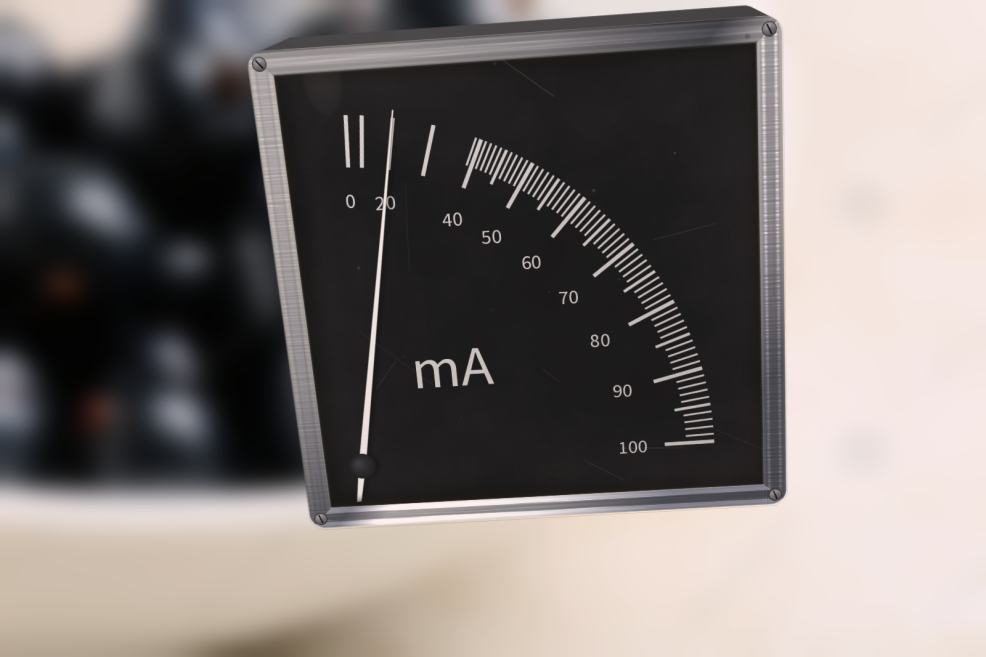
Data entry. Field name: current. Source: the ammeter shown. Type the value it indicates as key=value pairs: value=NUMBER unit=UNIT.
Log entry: value=20 unit=mA
